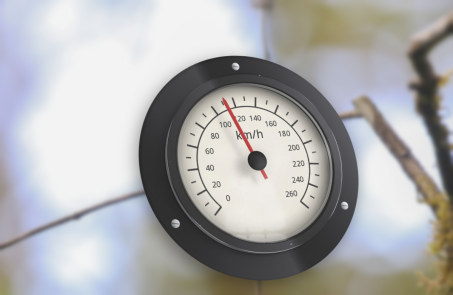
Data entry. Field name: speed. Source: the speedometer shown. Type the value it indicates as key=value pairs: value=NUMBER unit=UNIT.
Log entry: value=110 unit=km/h
